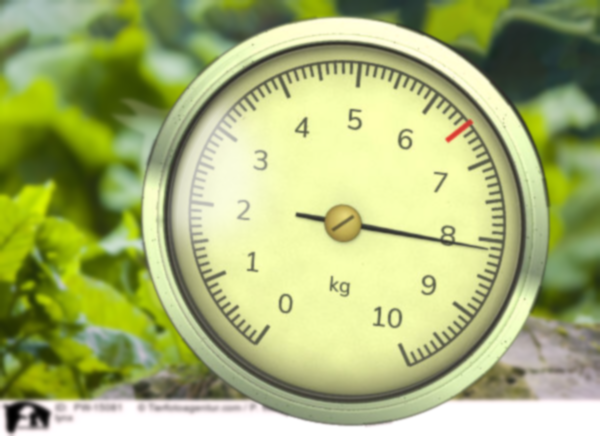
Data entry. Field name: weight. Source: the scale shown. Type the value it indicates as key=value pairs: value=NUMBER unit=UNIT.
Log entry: value=8.1 unit=kg
